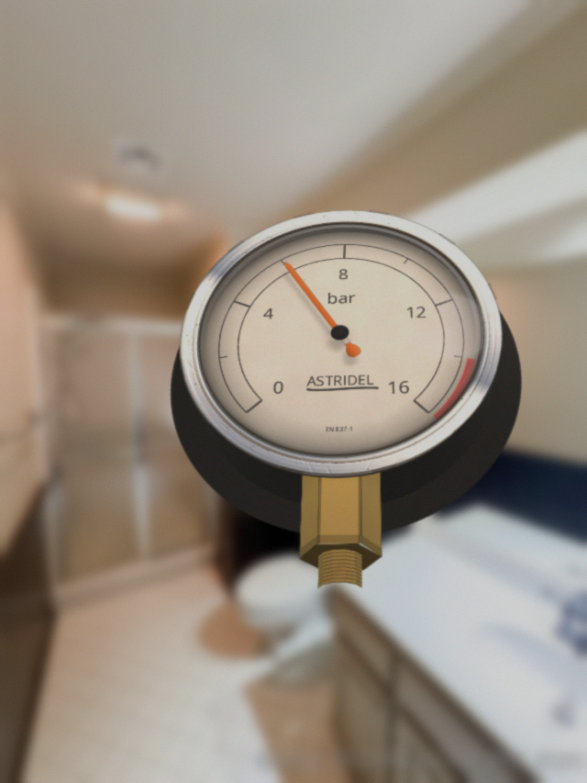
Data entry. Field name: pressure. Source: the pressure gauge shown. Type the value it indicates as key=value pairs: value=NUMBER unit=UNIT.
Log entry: value=6 unit=bar
